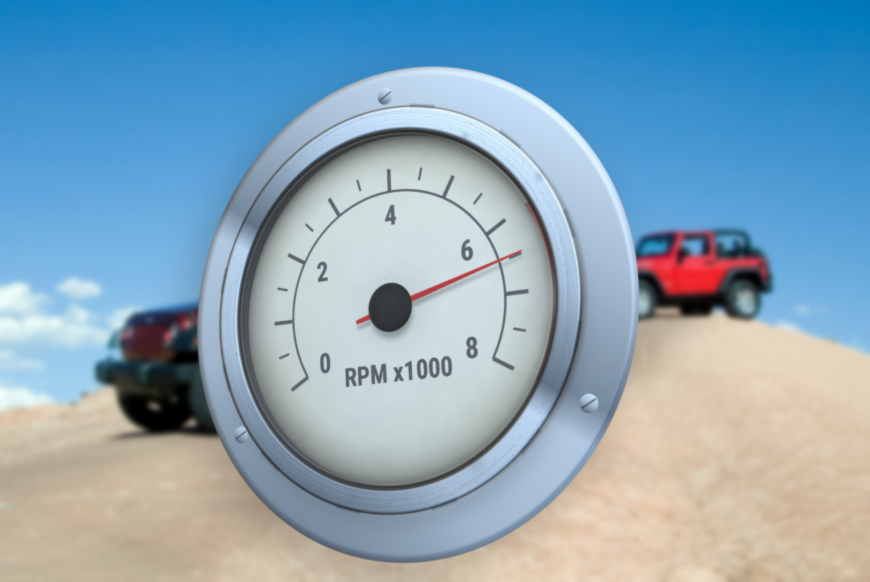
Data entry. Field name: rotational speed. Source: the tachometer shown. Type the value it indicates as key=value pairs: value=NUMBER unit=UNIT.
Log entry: value=6500 unit=rpm
